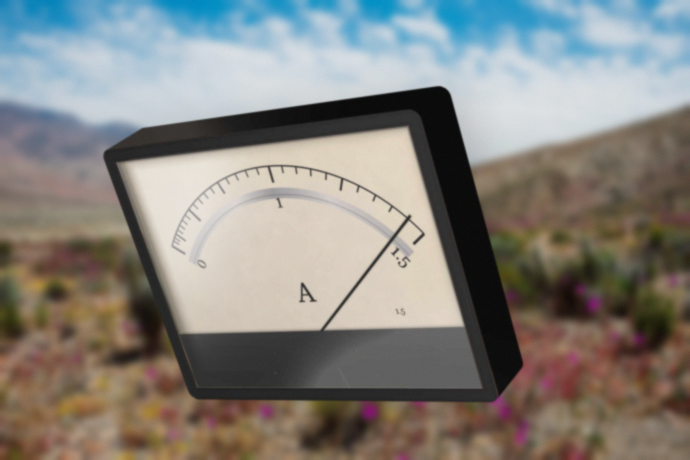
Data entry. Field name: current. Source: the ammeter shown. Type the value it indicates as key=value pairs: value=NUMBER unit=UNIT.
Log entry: value=1.45 unit=A
